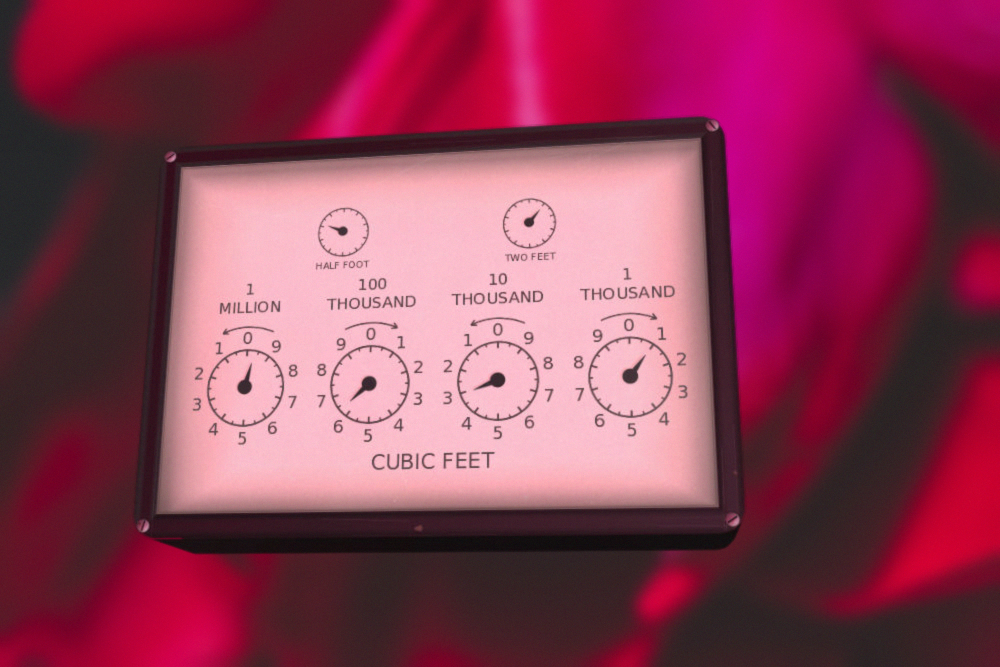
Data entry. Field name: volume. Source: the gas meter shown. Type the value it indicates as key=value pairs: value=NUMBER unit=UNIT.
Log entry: value=963100 unit=ft³
